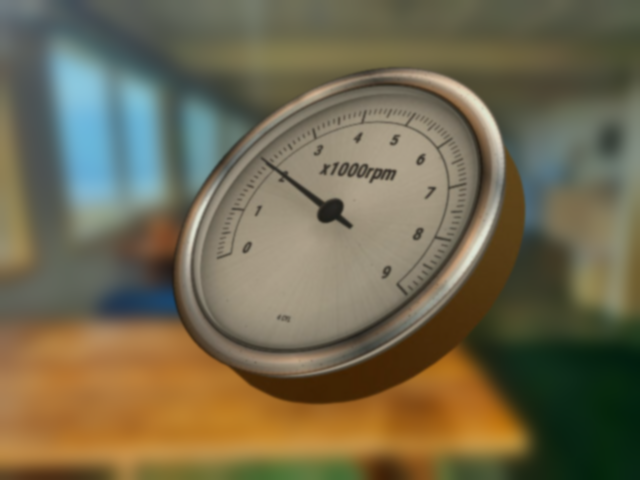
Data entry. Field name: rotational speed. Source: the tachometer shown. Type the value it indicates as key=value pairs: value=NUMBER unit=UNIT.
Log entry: value=2000 unit=rpm
